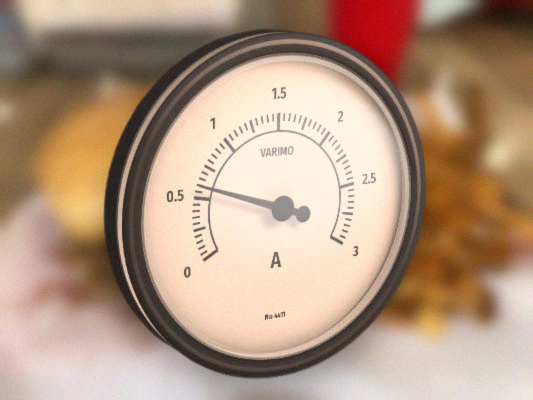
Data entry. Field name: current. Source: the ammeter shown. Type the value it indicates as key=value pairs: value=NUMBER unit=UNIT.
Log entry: value=0.6 unit=A
